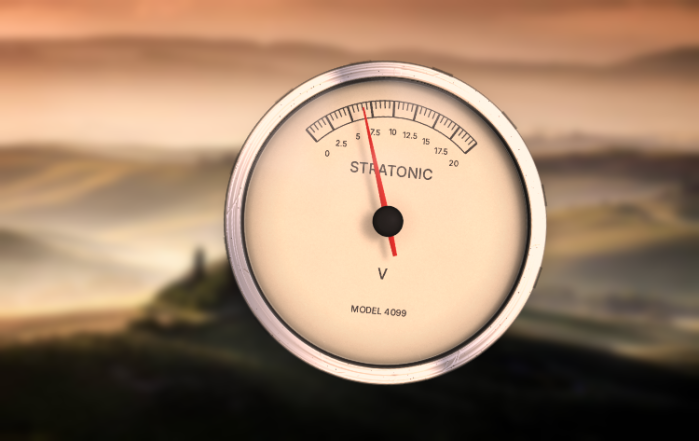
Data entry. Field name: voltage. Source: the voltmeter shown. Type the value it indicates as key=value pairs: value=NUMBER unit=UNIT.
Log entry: value=6.5 unit=V
